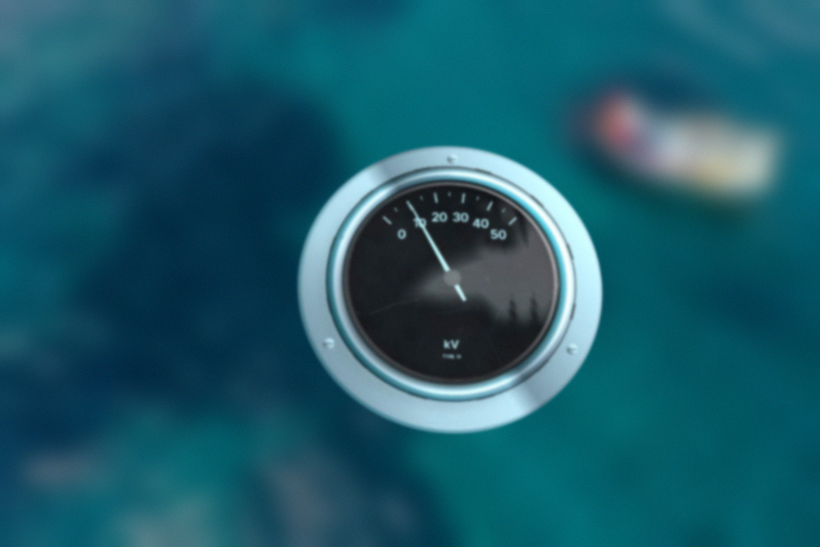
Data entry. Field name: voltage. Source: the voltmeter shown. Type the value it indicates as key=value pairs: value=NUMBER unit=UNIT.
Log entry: value=10 unit=kV
